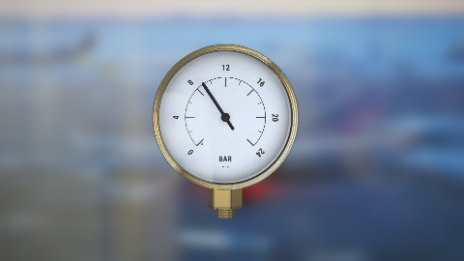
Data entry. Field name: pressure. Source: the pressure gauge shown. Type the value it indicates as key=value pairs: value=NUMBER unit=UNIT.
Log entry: value=9 unit=bar
